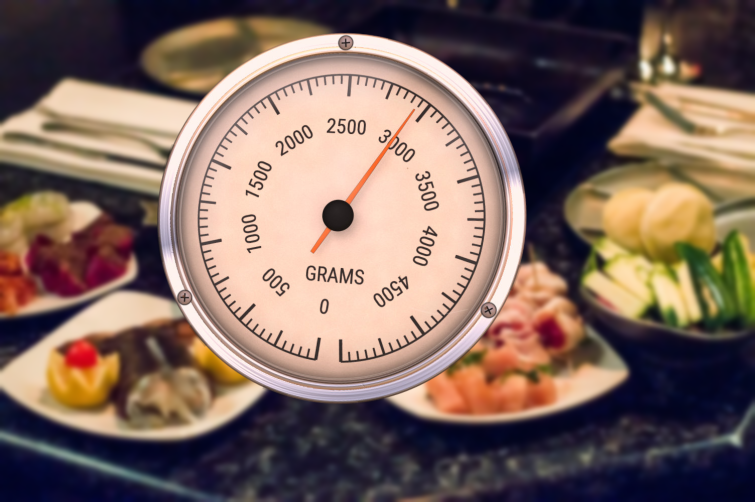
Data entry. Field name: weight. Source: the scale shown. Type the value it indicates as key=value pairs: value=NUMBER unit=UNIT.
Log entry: value=2950 unit=g
